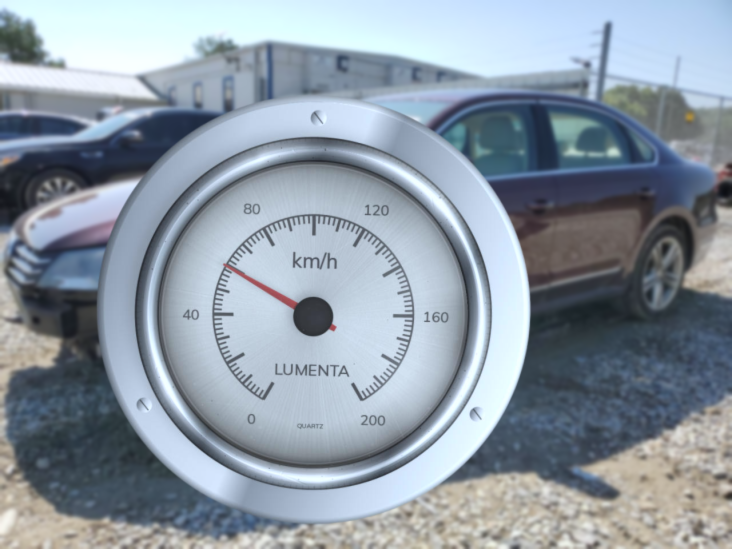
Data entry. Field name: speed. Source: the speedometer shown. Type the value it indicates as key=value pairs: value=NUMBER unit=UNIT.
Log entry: value=60 unit=km/h
